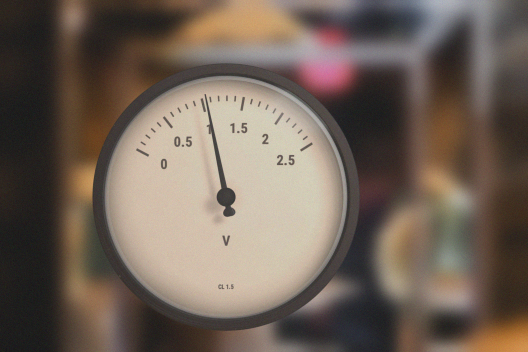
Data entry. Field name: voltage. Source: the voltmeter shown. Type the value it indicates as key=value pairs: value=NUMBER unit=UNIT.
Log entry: value=1.05 unit=V
